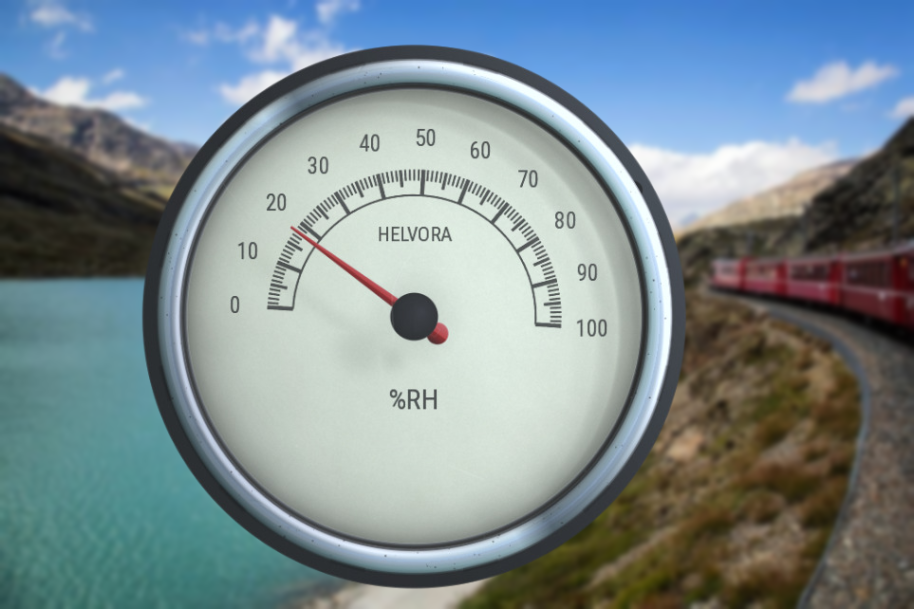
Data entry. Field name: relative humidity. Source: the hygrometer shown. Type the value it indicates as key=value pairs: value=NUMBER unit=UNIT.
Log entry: value=18 unit=%
